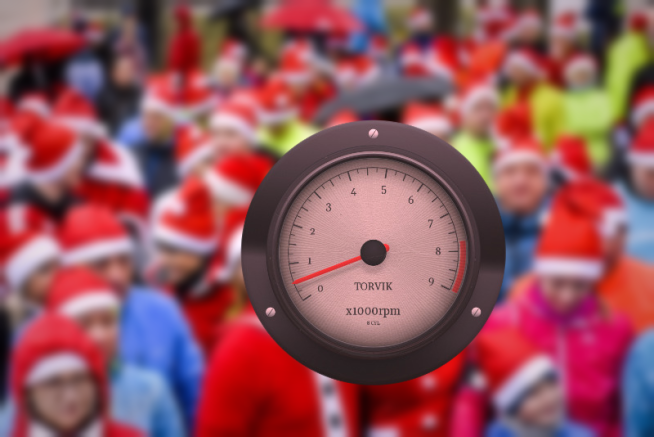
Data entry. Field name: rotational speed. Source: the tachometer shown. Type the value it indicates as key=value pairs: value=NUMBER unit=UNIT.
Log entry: value=500 unit=rpm
